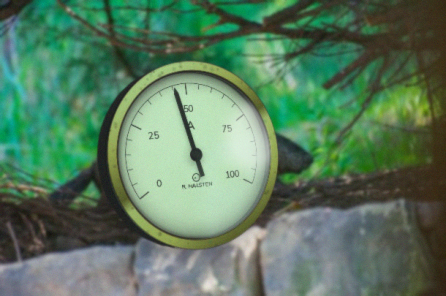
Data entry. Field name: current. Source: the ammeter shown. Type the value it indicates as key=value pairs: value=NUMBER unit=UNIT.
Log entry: value=45 unit=A
